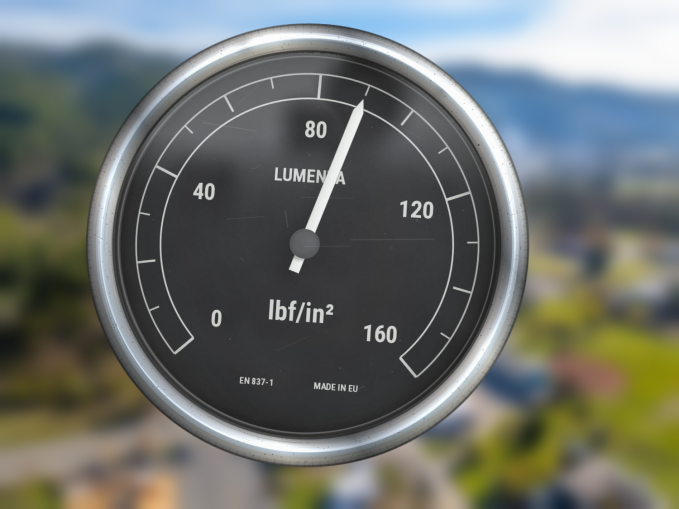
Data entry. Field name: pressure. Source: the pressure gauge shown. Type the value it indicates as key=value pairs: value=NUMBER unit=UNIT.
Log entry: value=90 unit=psi
